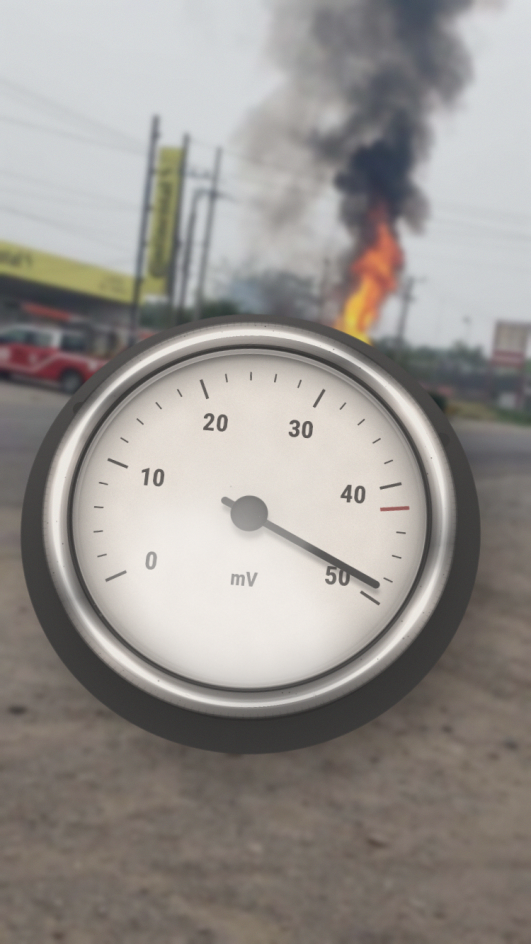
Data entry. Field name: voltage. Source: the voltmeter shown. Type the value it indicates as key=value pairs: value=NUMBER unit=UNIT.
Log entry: value=49 unit=mV
